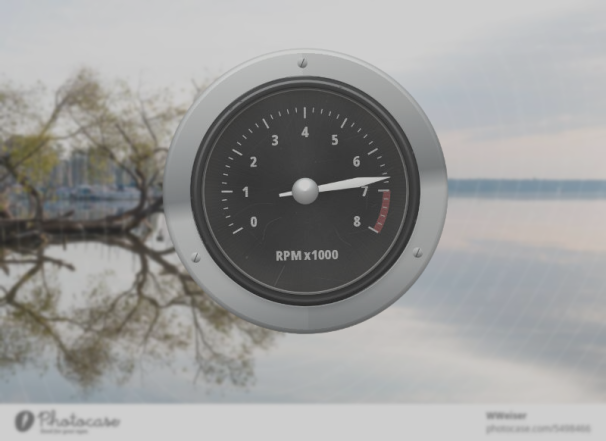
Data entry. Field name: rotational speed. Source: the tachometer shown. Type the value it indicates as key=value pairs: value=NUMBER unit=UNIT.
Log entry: value=6700 unit=rpm
